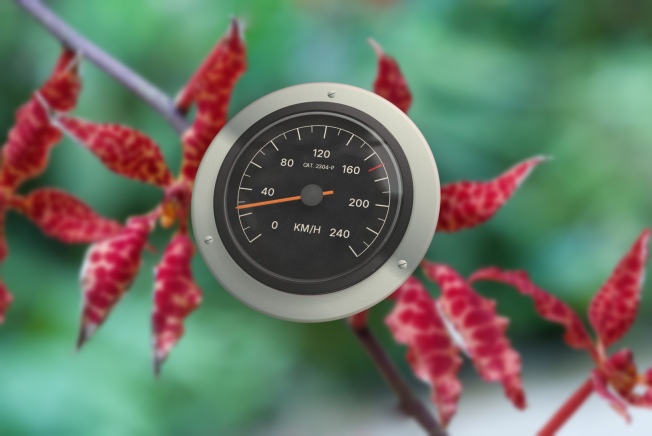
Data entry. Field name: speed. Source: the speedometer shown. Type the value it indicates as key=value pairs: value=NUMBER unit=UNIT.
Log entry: value=25 unit=km/h
